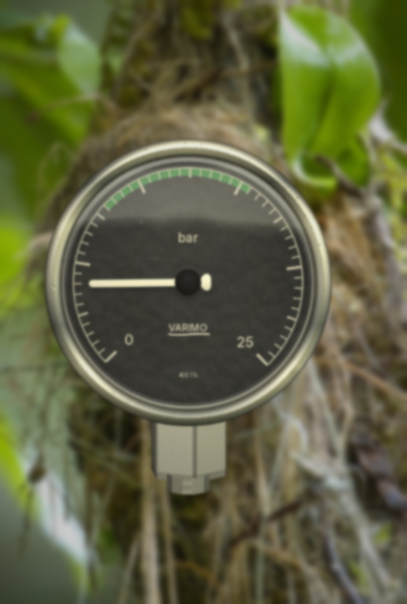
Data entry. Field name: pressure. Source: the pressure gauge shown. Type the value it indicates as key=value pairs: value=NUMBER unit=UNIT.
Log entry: value=4 unit=bar
